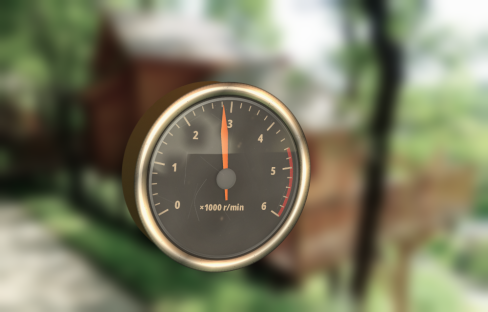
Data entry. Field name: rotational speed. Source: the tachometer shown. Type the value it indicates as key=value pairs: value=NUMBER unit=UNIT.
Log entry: value=2800 unit=rpm
